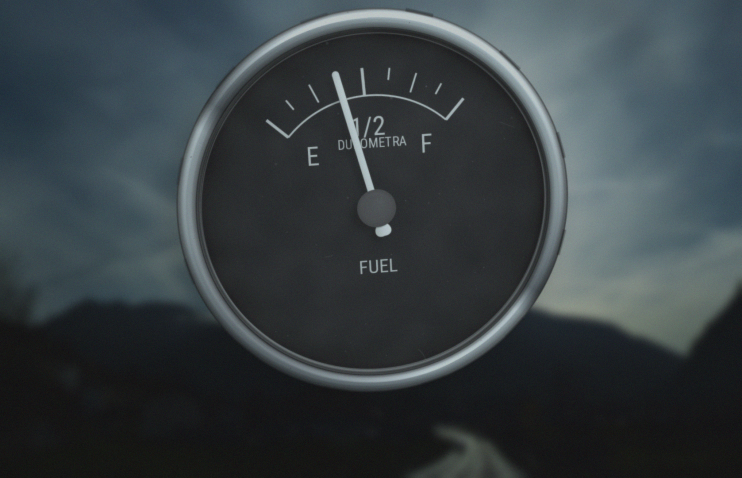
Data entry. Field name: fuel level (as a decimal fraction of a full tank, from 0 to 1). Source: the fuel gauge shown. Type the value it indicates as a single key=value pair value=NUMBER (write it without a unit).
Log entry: value=0.375
